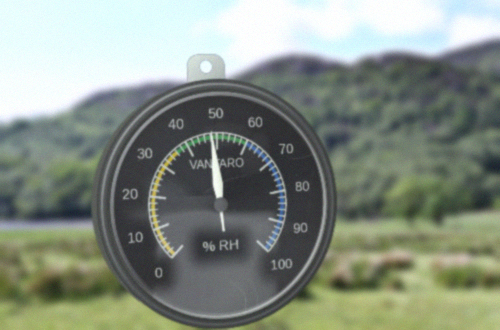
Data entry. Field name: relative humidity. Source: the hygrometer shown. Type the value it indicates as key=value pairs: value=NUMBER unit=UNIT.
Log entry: value=48 unit=%
